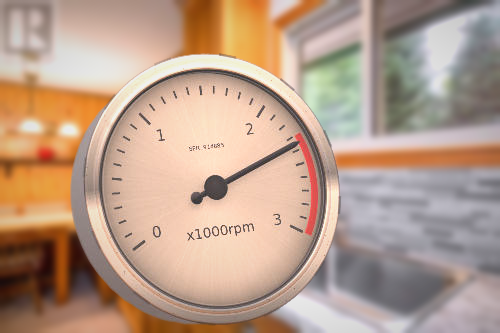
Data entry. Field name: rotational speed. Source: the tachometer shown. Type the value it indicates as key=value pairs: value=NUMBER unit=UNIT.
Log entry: value=2350 unit=rpm
